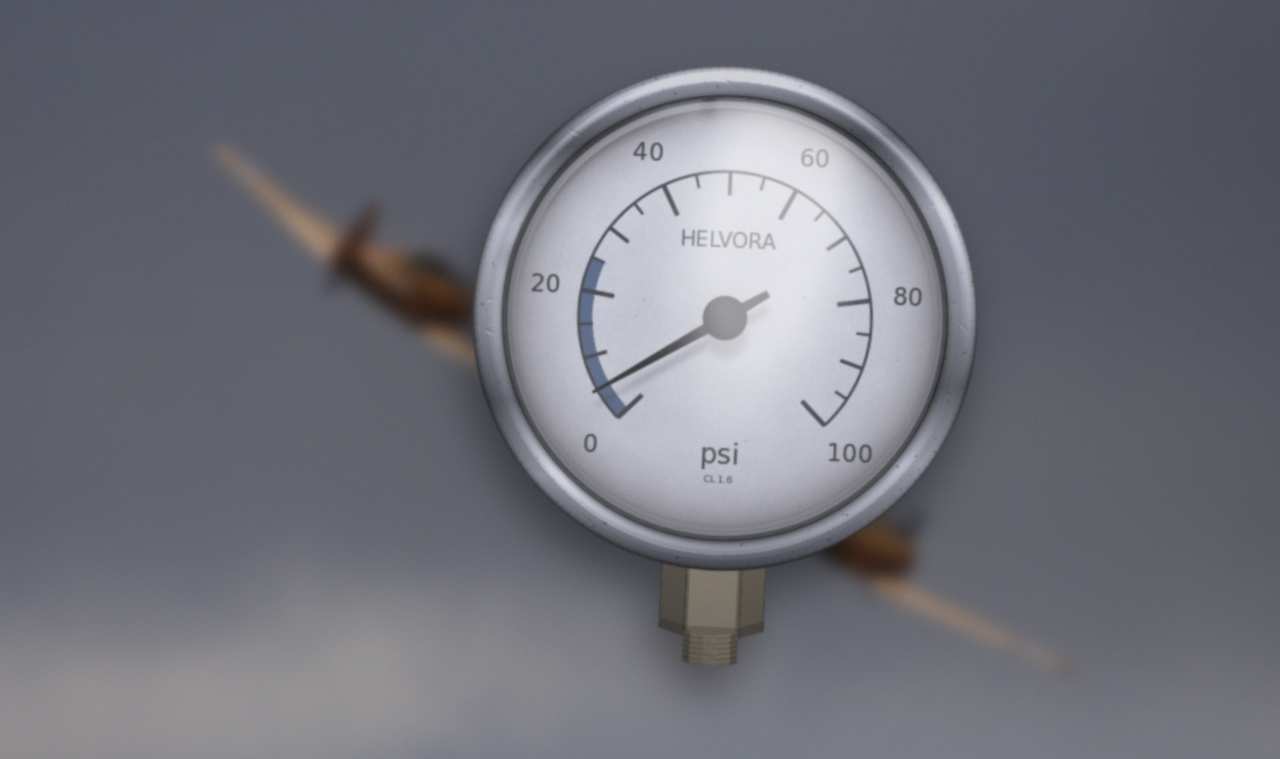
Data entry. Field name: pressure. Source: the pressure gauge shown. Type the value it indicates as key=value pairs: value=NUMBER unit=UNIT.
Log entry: value=5 unit=psi
